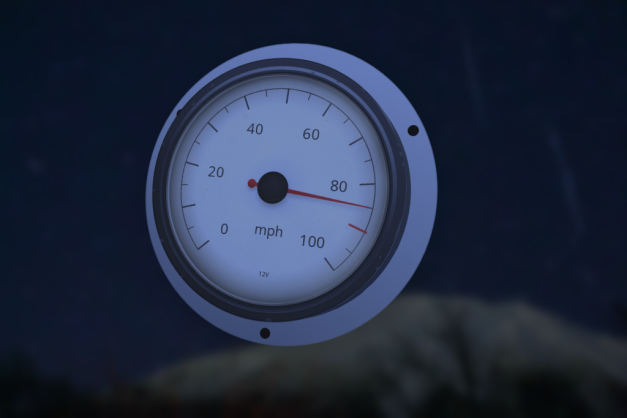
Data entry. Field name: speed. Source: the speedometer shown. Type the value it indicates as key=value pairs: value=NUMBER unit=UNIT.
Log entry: value=85 unit=mph
